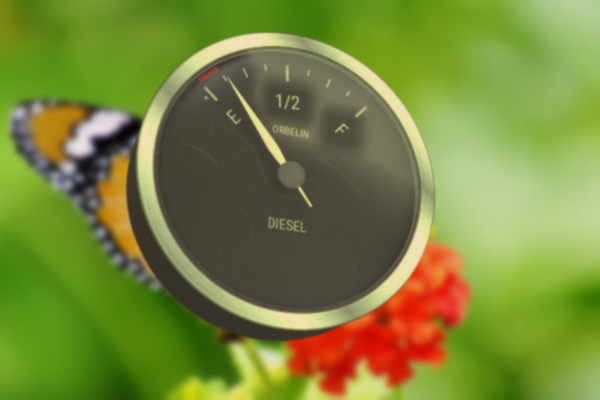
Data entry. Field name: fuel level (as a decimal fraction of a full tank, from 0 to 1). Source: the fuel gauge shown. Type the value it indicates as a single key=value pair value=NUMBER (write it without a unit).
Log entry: value=0.125
